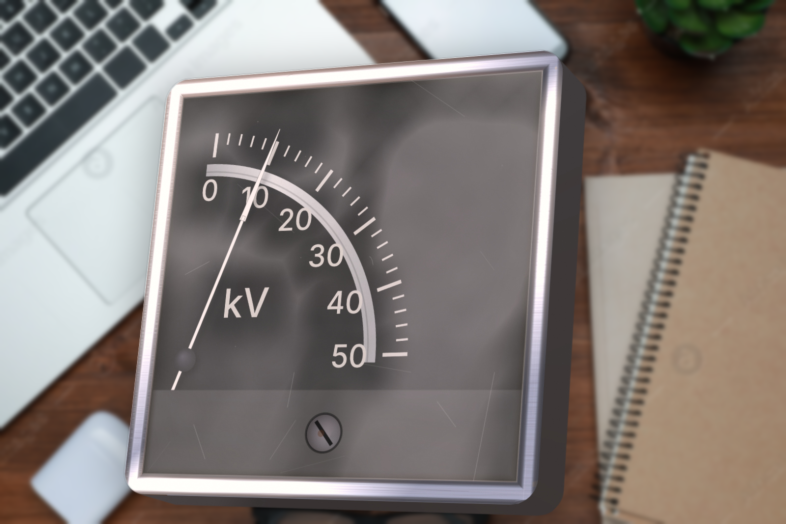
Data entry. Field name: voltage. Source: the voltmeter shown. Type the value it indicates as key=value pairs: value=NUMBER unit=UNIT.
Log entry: value=10 unit=kV
